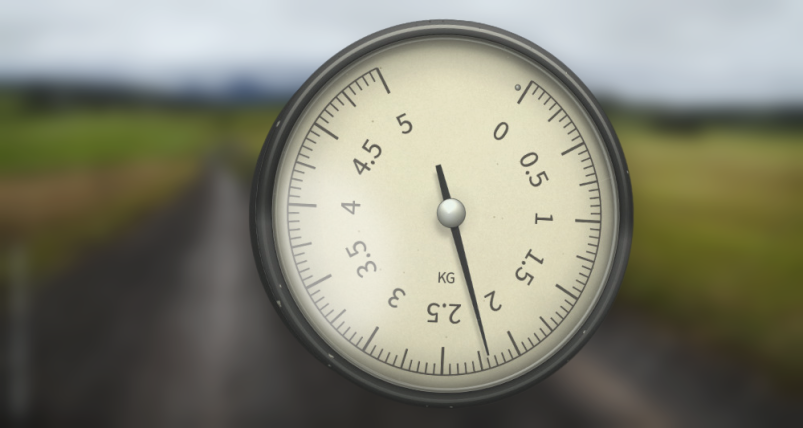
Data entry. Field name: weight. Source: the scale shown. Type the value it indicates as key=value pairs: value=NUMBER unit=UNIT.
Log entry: value=2.2 unit=kg
